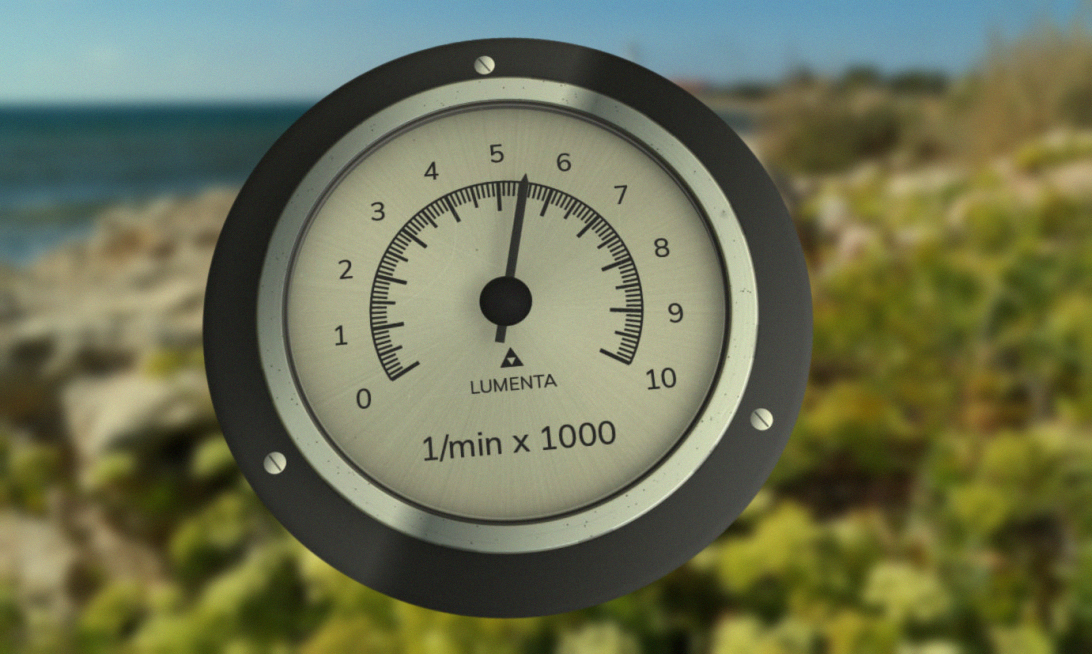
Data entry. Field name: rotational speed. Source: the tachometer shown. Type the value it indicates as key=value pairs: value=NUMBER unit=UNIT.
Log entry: value=5500 unit=rpm
